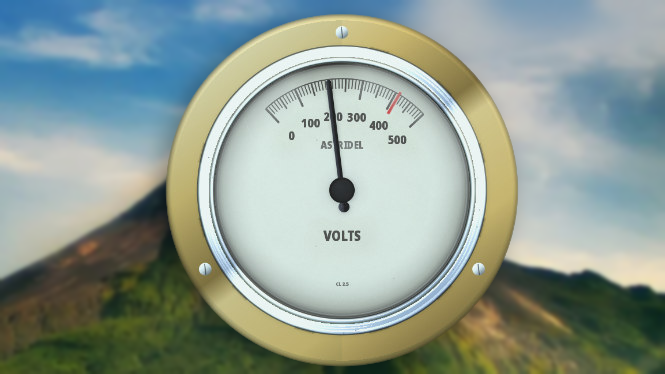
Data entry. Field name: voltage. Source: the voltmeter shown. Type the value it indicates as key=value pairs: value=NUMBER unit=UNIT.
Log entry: value=200 unit=V
